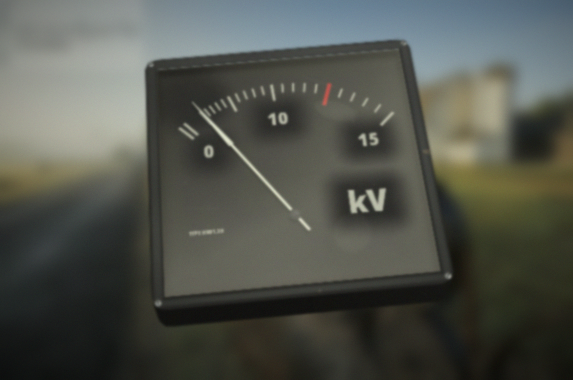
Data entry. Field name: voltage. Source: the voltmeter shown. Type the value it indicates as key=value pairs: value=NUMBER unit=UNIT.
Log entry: value=5 unit=kV
